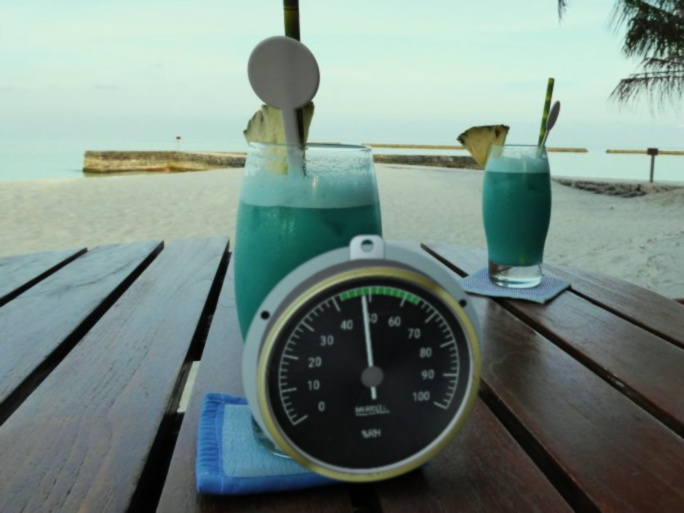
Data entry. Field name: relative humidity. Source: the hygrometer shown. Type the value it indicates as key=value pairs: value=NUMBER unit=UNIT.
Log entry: value=48 unit=%
